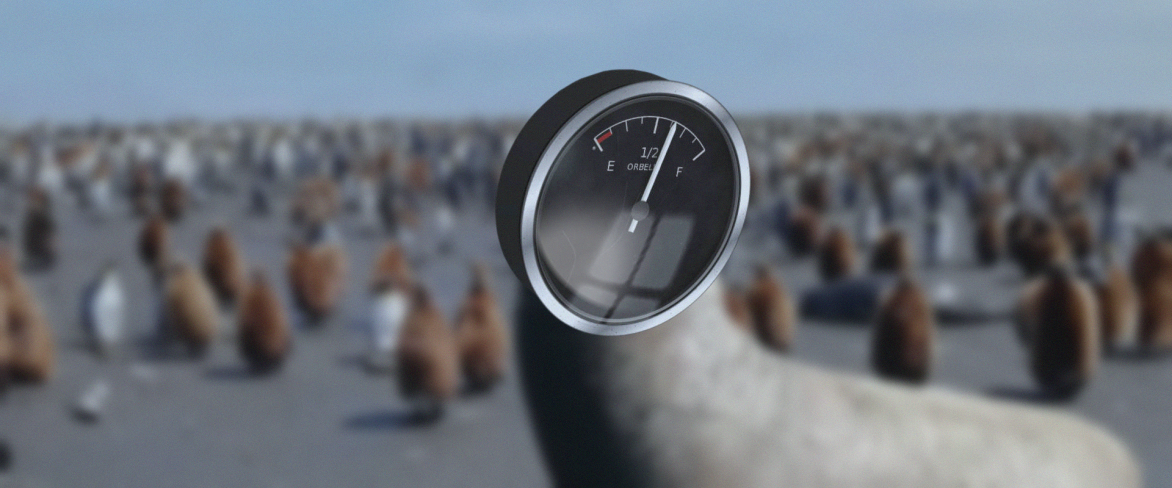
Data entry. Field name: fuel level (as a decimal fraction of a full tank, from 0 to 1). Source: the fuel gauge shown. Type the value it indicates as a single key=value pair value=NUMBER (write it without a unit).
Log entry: value=0.625
